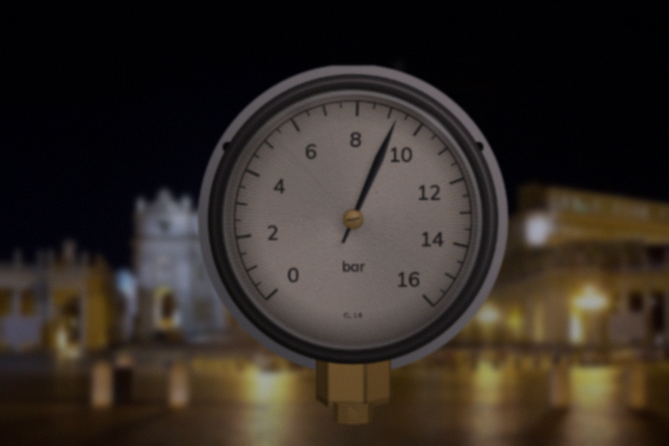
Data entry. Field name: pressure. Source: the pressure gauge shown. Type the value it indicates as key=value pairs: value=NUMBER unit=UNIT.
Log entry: value=9.25 unit=bar
